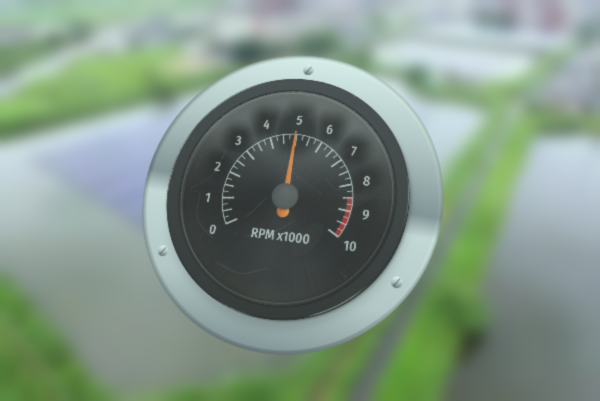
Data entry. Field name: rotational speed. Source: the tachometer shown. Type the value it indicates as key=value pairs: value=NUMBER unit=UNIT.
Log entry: value=5000 unit=rpm
